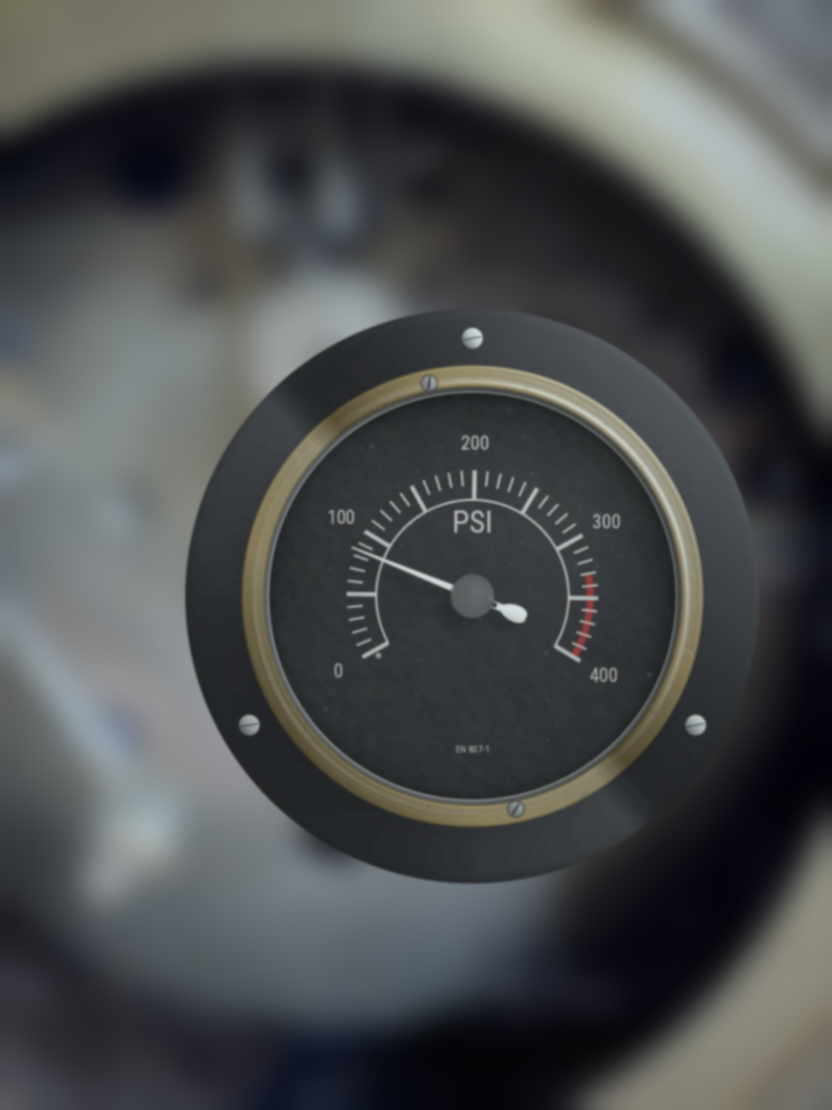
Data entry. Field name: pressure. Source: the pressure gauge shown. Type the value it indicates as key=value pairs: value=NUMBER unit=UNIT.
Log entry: value=85 unit=psi
